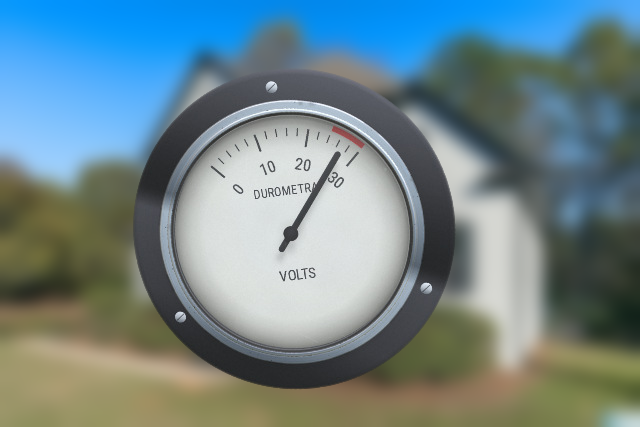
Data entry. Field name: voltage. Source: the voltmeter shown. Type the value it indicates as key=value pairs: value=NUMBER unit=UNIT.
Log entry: value=27 unit=V
